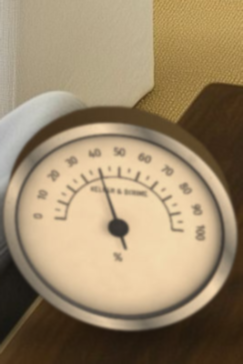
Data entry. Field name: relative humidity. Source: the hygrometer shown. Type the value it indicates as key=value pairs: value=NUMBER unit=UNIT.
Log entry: value=40 unit=%
